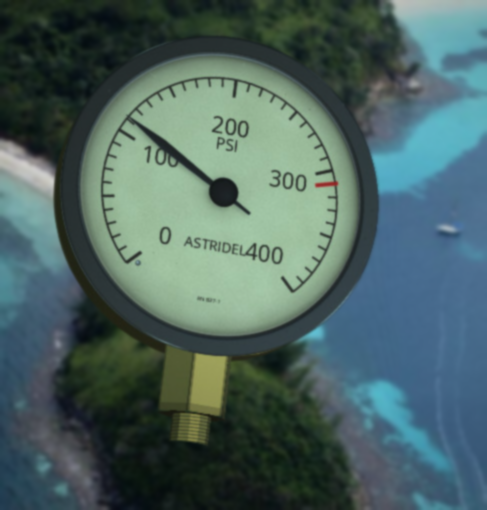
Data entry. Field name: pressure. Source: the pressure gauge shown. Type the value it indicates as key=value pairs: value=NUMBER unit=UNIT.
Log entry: value=110 unit=psi
